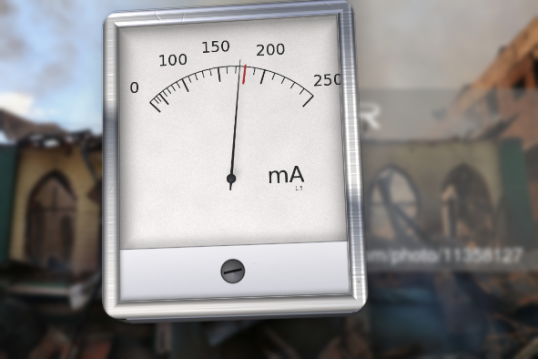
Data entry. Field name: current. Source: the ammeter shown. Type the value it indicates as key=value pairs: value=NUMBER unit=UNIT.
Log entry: value=175 unit=mA
